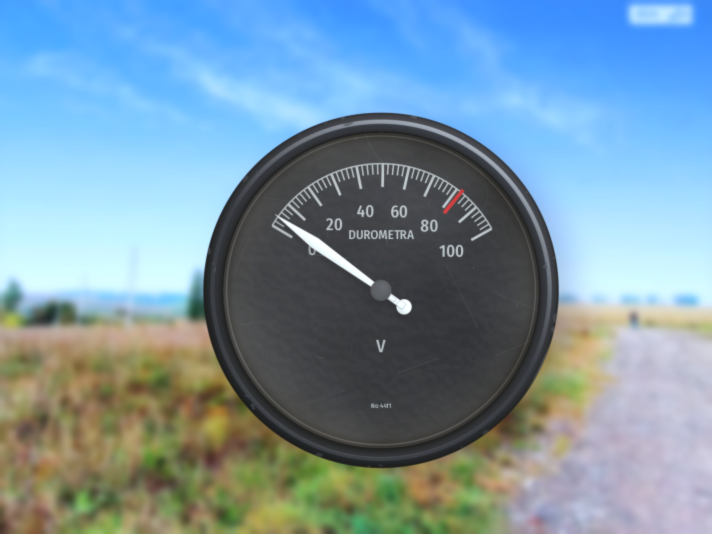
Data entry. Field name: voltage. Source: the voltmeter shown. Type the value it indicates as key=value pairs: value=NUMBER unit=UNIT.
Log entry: value=4 unit=V
